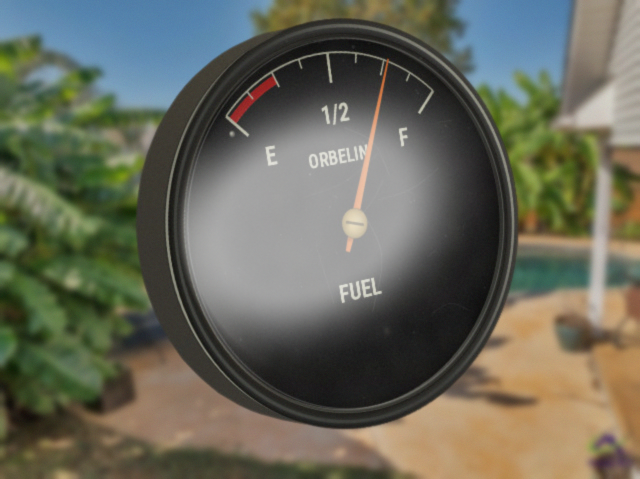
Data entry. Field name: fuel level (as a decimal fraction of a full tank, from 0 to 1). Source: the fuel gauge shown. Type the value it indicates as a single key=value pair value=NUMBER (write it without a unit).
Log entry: value=0.75
